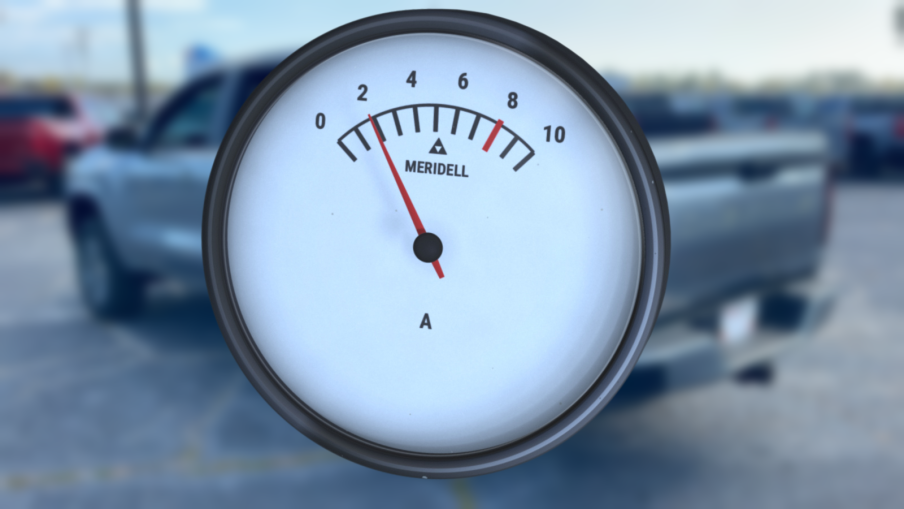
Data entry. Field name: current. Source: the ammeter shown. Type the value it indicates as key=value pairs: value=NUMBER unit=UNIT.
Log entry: value=2 unit=A
